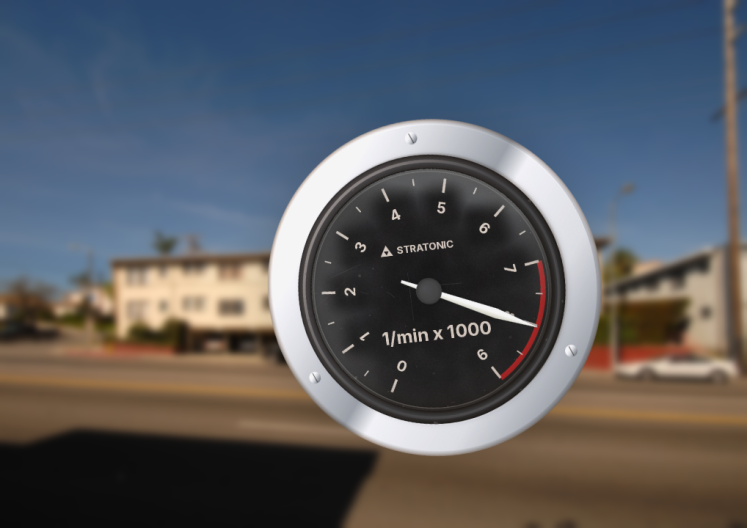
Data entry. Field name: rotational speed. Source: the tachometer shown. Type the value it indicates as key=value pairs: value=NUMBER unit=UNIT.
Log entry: value=8000 unit=rpm
